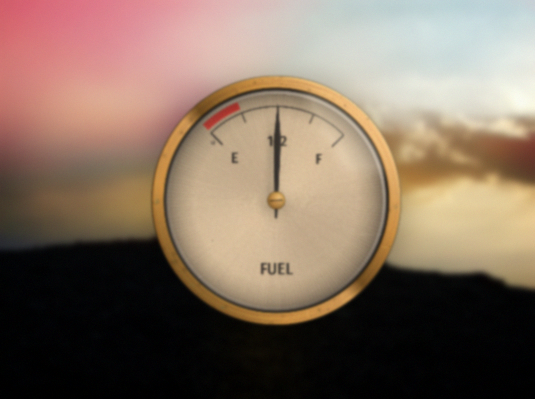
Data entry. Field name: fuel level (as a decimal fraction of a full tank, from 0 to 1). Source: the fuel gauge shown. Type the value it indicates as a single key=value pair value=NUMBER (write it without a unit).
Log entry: value=0.5
